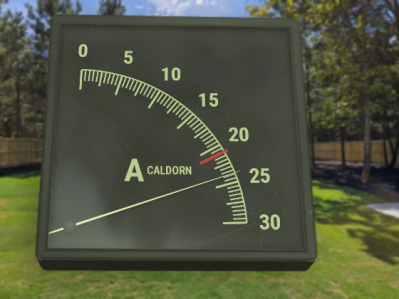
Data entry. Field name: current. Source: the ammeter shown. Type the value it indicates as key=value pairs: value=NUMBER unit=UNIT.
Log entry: value=24 unit=A
